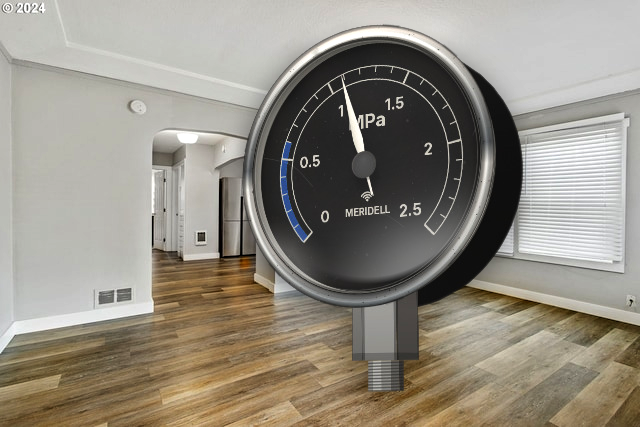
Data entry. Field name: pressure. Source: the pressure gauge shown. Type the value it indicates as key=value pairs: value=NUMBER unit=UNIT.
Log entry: value=1.1 unit=MPa
